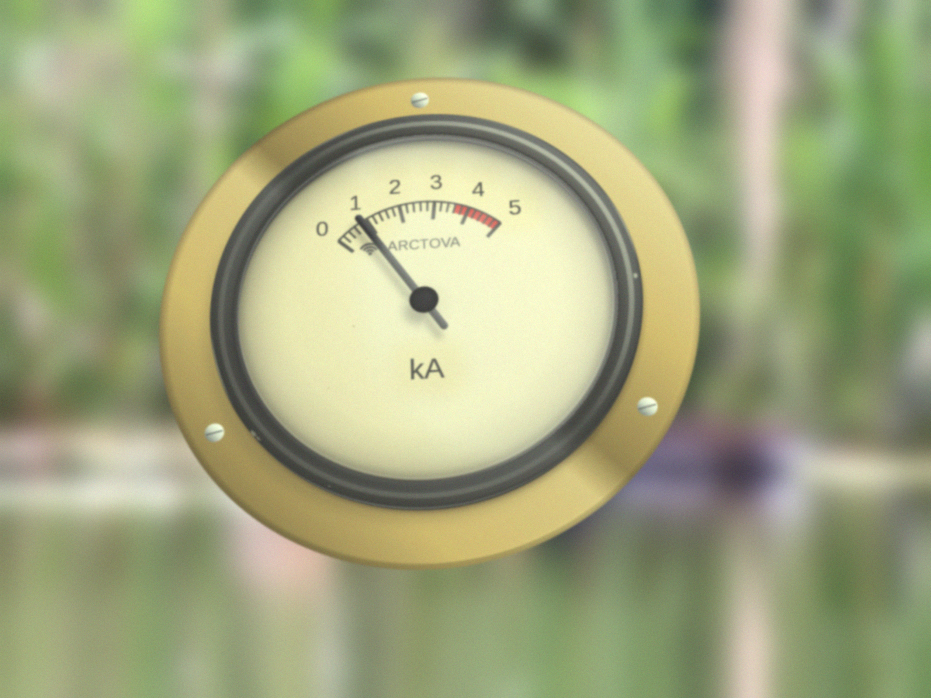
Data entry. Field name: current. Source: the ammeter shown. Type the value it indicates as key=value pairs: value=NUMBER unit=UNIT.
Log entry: value=0.8 unit=kA
